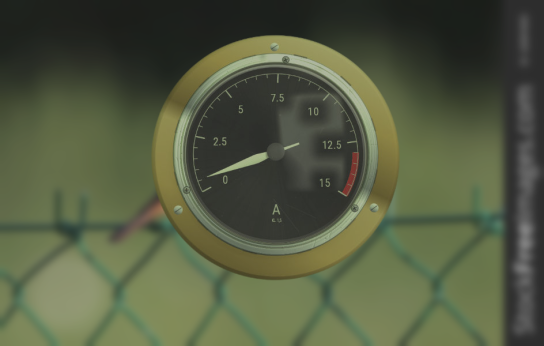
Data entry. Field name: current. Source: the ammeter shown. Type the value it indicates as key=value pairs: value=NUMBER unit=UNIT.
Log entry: value=0.5 unit=A
